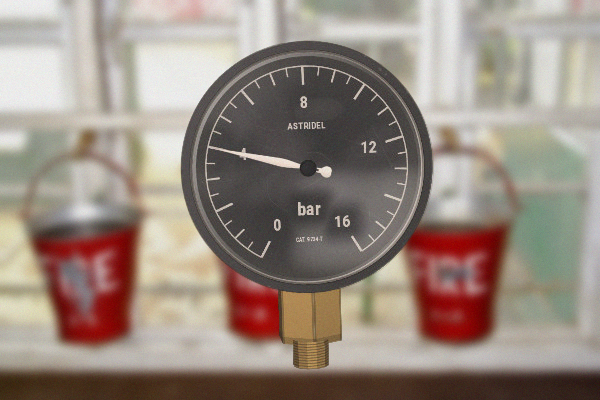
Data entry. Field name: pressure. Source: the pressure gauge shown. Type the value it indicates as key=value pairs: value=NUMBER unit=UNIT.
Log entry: value=4 unit=bar
